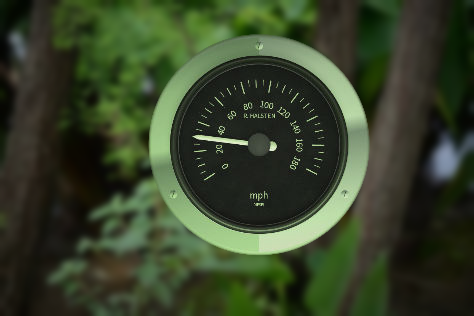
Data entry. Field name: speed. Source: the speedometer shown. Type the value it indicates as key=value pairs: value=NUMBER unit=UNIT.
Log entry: value=30 unit=mph
